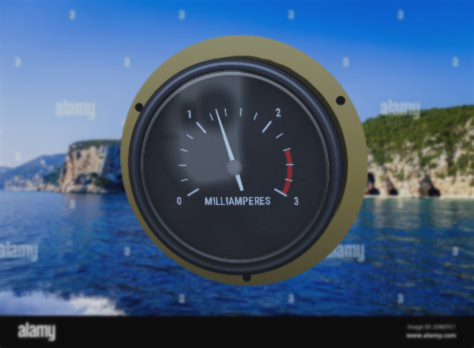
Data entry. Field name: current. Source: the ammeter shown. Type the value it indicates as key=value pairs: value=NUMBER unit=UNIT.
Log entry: value=1.3 unit=mA
